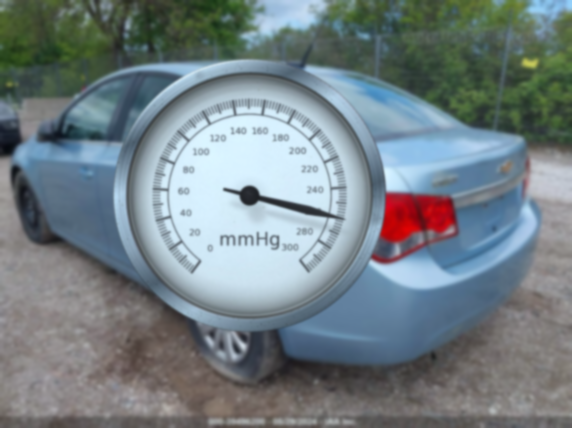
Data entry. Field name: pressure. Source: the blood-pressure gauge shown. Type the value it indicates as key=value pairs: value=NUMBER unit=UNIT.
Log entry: value=260 unit=mmHg
